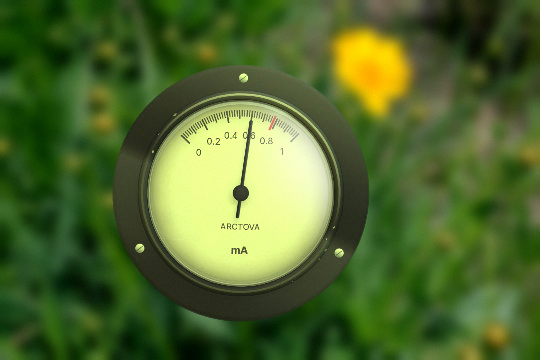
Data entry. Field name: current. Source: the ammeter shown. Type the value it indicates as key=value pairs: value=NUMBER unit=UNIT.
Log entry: value=0.6 unit=mA
